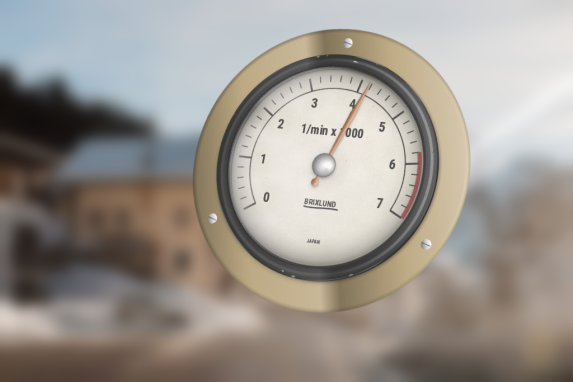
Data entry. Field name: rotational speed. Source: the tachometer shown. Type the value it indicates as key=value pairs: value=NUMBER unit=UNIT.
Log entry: value=4200 unit=rpm
